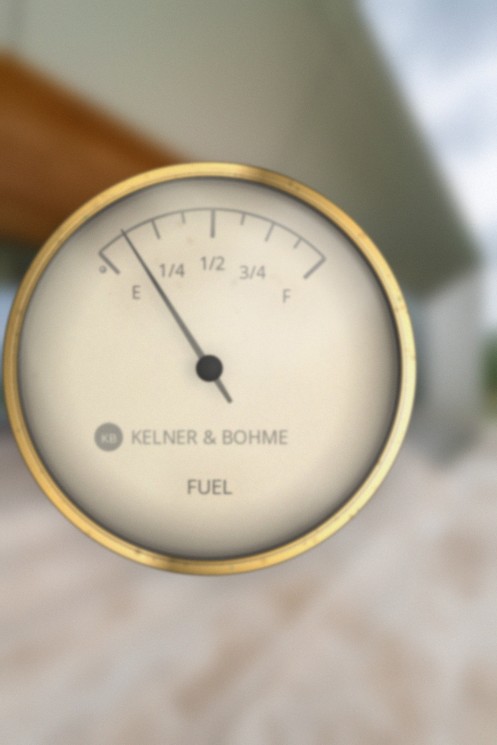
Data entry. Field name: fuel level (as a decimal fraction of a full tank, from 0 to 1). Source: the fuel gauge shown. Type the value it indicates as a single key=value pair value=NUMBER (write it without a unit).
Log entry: value=0.125
